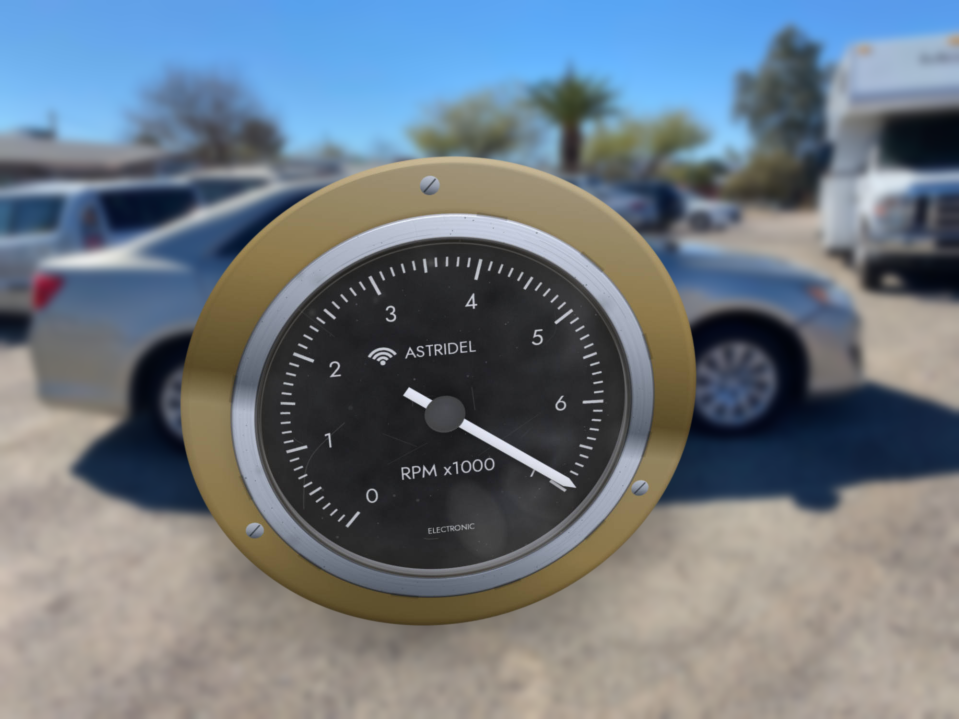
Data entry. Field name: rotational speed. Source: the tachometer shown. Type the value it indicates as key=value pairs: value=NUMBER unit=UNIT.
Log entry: value=6900 unit=rpm
